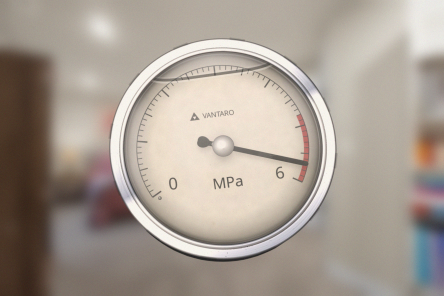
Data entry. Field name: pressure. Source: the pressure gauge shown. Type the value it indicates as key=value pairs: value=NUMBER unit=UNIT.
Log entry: value=5.7 unit=MPa
